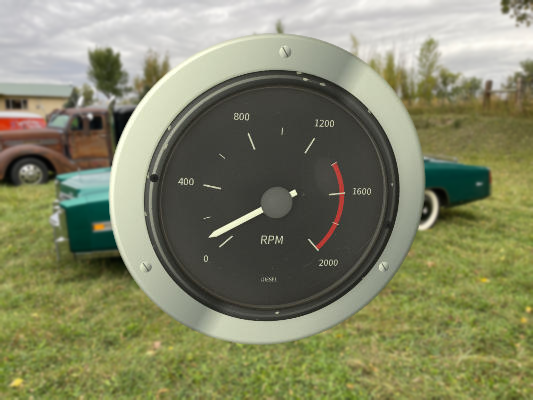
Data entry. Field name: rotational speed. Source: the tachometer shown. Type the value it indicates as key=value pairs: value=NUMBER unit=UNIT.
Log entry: value=100 unit=rpm
